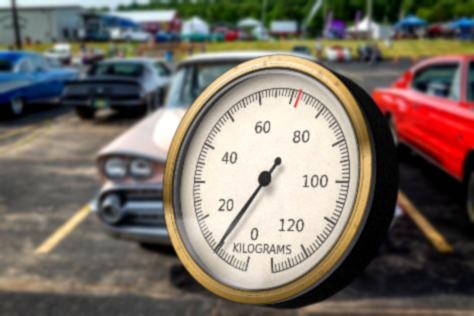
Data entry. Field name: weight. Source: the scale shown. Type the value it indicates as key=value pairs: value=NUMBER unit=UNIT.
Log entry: value=10 unit=kg
